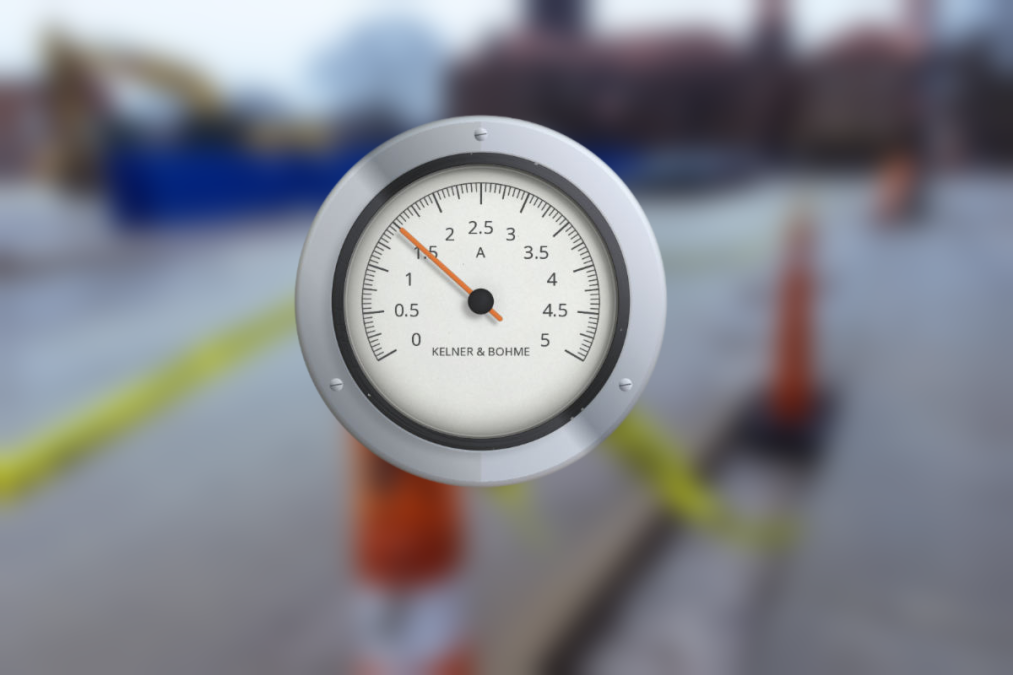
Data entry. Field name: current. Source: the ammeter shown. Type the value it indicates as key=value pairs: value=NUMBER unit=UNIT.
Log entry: value=1.5 unit=A
